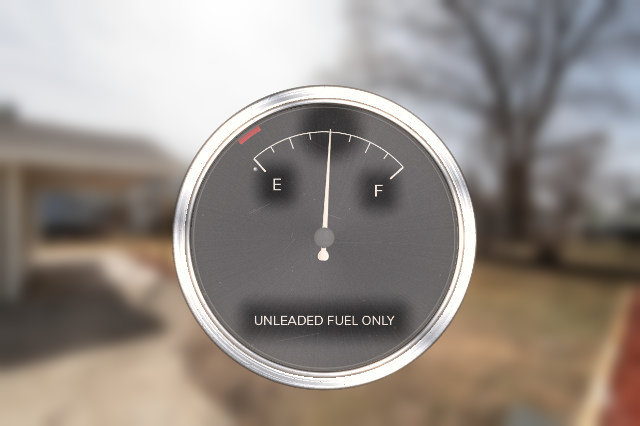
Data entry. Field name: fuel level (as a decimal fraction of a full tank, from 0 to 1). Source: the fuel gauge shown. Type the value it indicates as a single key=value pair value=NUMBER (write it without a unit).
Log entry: value=0.5
